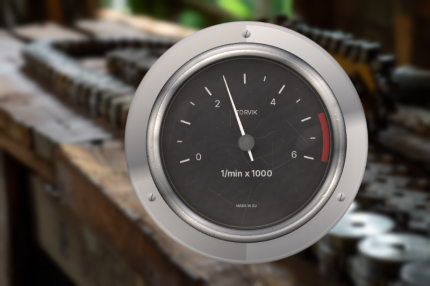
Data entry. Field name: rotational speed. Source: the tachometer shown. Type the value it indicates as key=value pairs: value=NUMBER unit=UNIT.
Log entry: value=2500 unit=rpm
